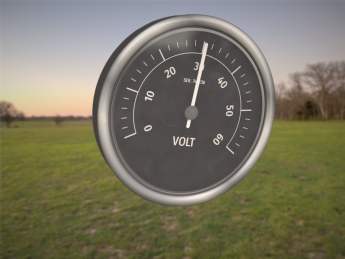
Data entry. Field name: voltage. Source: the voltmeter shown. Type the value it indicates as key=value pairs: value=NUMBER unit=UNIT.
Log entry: value=30 unit=V
